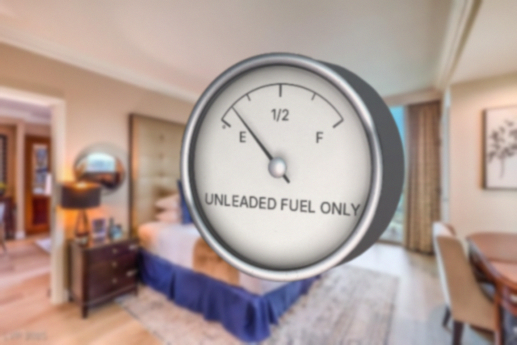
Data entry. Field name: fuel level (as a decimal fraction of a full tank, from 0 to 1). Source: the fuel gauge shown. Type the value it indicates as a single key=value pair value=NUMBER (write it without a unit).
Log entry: value=0.125
